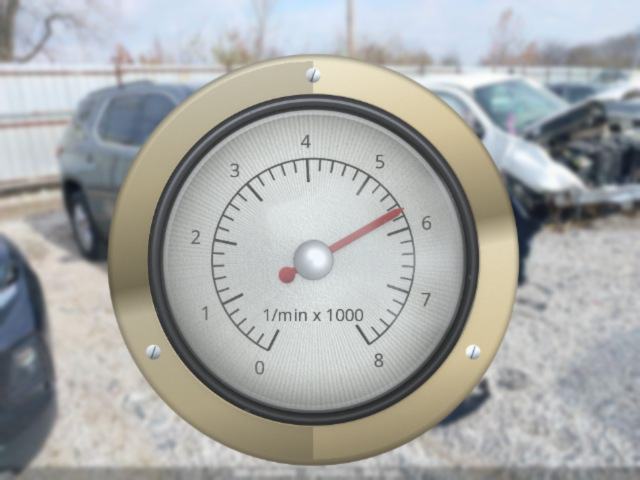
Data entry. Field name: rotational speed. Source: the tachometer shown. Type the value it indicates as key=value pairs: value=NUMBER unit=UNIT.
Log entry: value=5700 unit=rpm
